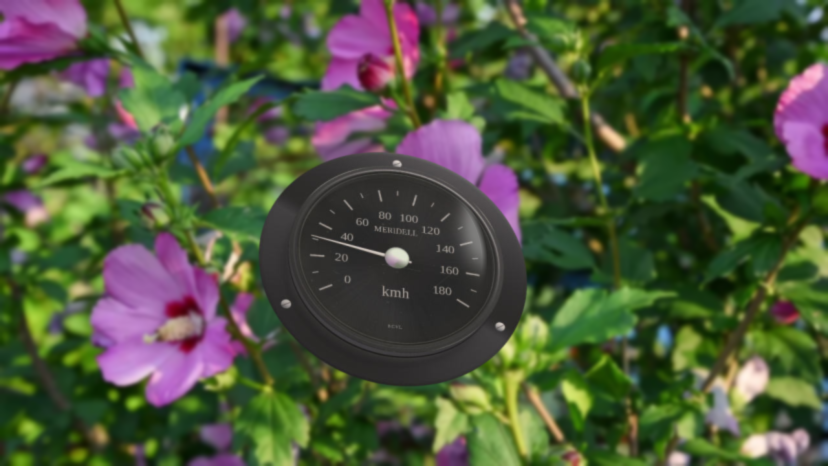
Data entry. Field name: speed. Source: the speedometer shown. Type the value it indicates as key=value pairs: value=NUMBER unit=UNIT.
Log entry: value=30 unit=km/h
